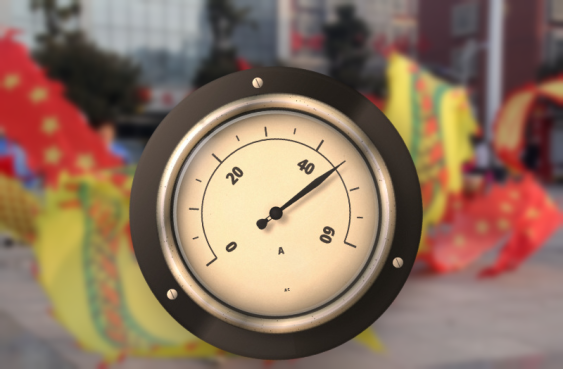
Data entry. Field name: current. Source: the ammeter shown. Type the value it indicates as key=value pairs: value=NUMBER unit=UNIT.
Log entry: value=45 unit=A
